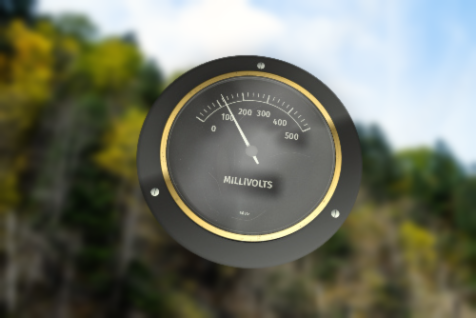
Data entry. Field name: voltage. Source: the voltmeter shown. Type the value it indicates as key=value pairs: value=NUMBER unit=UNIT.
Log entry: value=120 unit=mV
